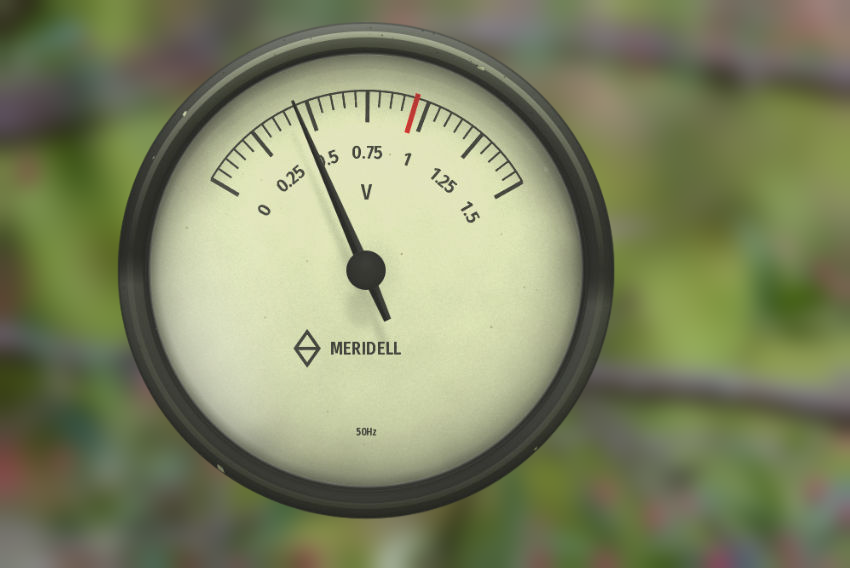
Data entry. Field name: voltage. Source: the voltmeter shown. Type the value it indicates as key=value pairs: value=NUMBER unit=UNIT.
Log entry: value=0.45 unit=V
